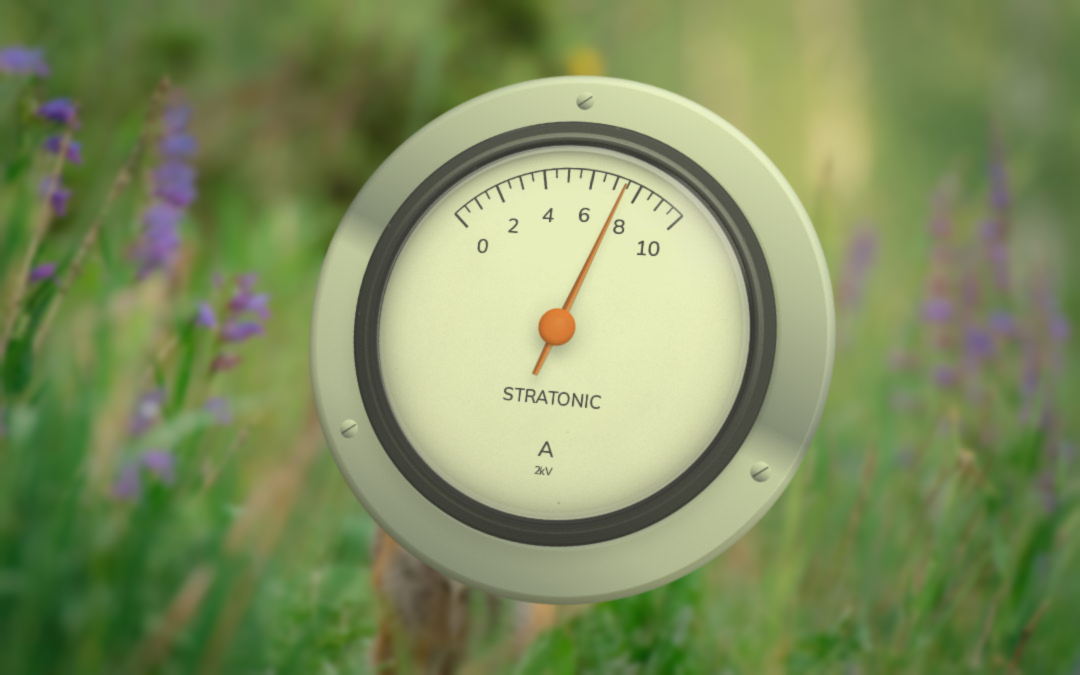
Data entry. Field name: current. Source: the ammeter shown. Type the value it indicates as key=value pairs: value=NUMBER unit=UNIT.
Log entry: value=7.5 unit=A
